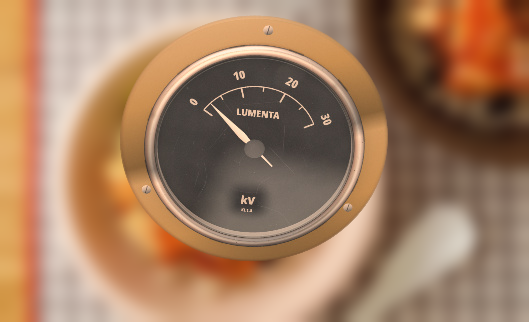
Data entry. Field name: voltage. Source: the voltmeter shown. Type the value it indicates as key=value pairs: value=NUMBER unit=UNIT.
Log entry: value=2.5 unit=kV
